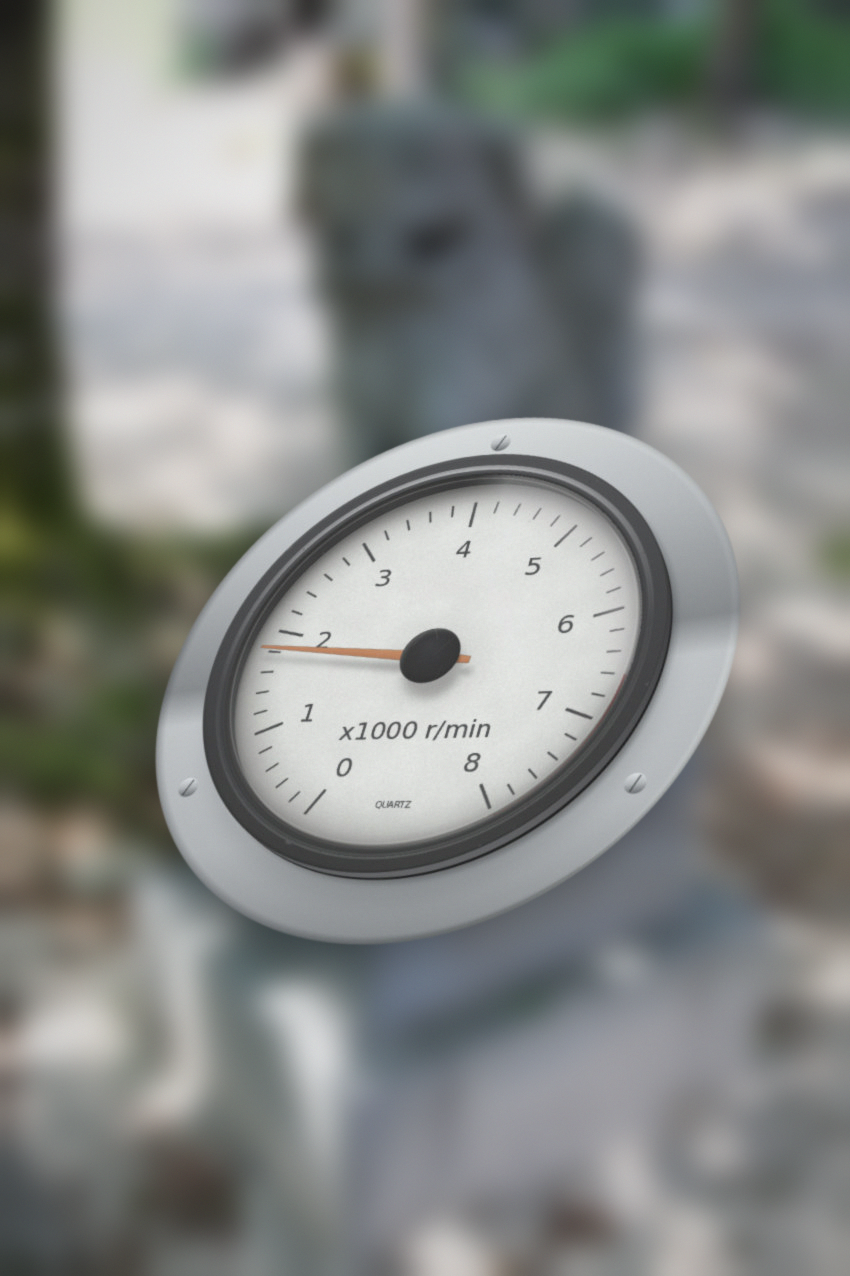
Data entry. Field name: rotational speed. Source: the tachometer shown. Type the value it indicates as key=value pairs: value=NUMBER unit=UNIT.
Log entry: value=1800 unit=rpm
